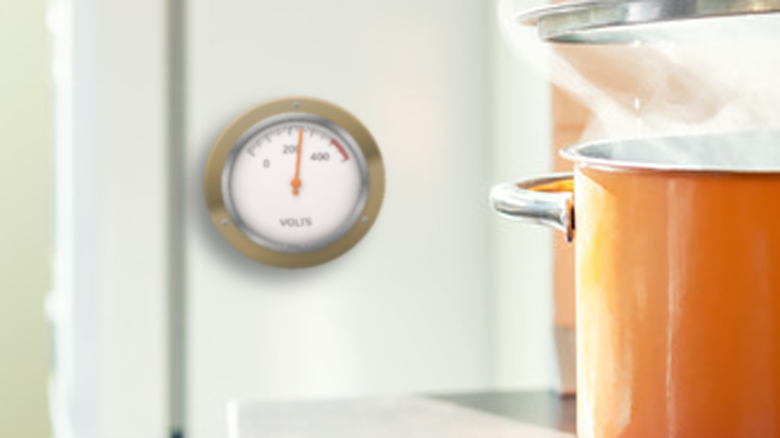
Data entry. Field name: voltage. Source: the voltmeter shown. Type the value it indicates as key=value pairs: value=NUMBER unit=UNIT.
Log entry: value=250 unit=V
